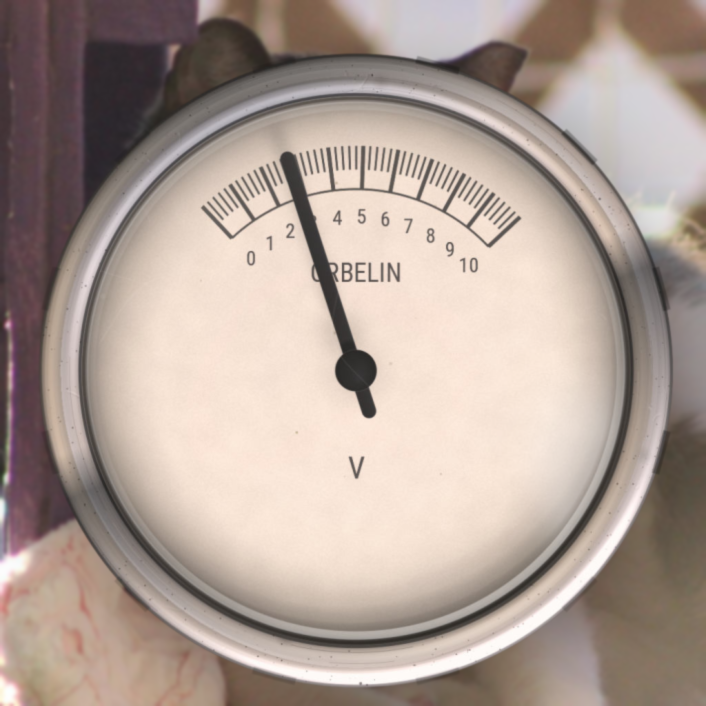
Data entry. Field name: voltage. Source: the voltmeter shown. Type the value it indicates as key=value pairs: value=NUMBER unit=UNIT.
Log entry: value=2.8 unit=V
